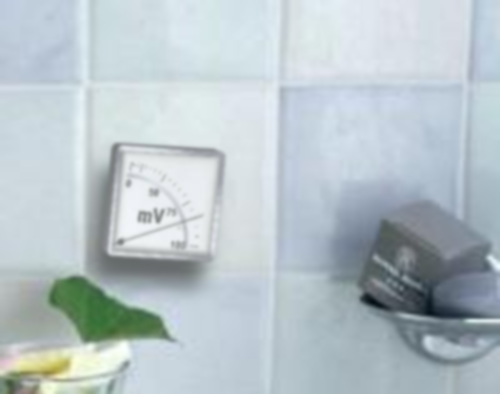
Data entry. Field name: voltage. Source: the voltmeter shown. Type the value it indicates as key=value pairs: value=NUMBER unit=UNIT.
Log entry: value=85 unit=mV
